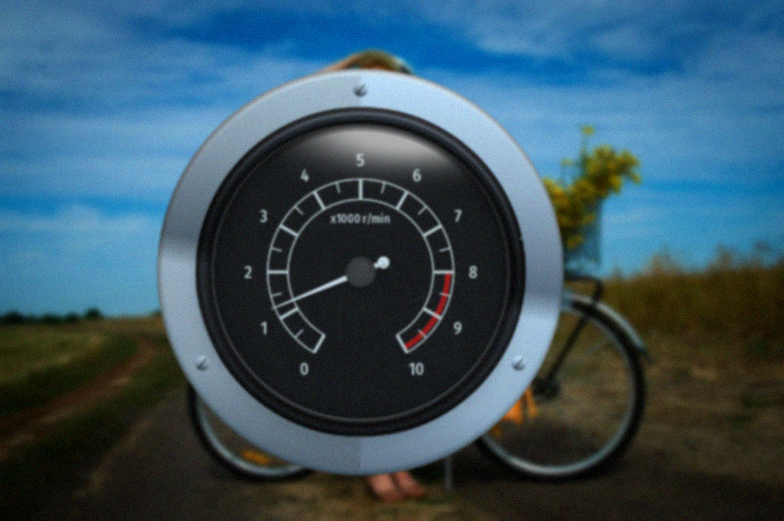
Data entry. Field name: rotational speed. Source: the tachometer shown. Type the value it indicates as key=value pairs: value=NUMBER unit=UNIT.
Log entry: value=1250 unit=rpm
